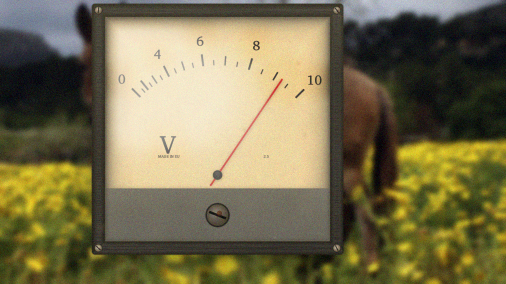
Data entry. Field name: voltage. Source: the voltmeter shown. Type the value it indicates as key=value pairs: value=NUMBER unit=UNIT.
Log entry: value=9.25 unit=V
